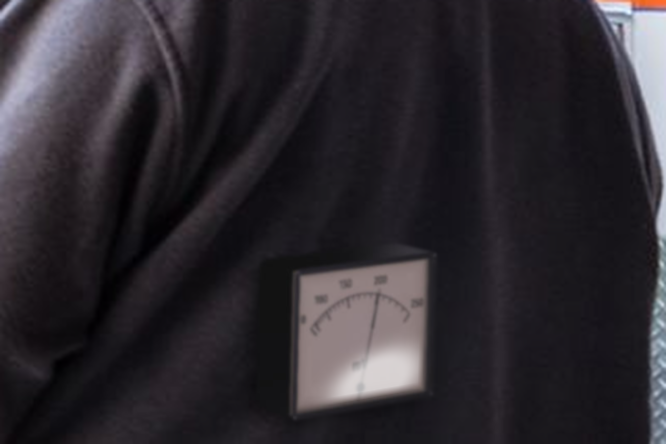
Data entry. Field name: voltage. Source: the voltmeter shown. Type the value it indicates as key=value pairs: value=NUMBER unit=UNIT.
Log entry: value=200 unit=mV
